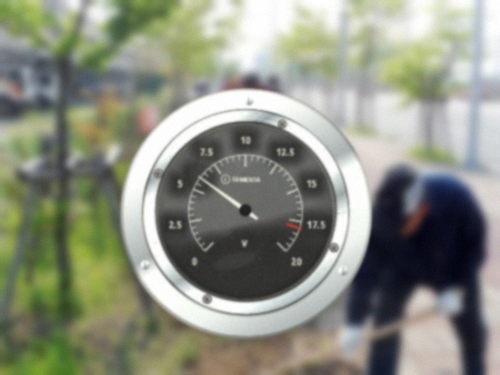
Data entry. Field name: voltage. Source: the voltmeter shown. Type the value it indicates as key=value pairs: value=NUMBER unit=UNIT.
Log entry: value=6 unit=V
